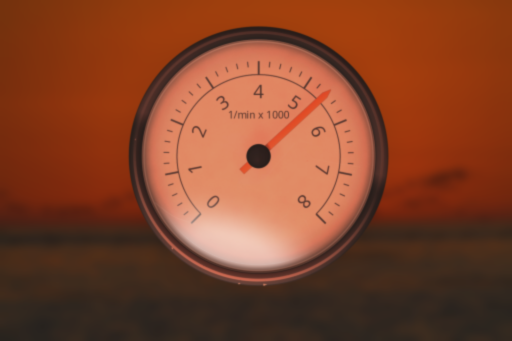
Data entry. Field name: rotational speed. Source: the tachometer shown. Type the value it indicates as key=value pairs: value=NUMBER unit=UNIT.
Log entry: value=5400 unit=rpm
